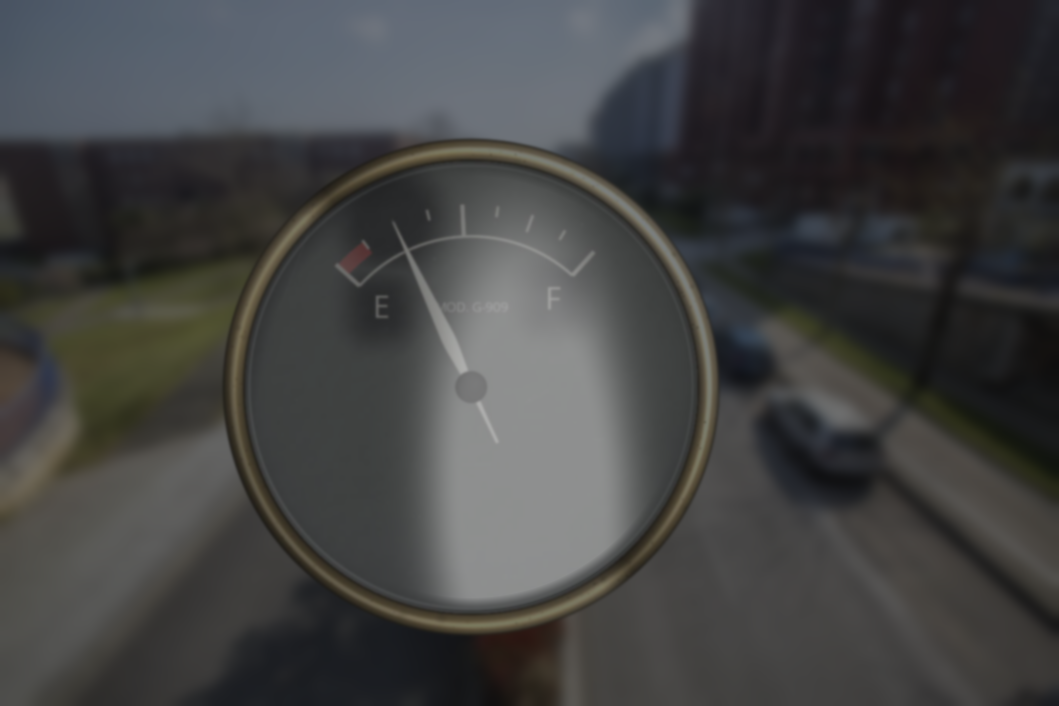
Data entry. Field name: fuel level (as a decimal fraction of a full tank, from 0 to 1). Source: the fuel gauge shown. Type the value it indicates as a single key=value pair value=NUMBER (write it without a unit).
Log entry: value=0.25
